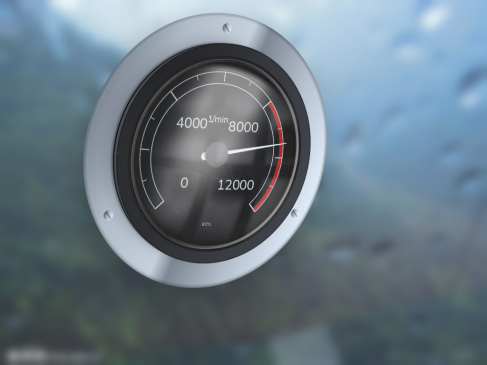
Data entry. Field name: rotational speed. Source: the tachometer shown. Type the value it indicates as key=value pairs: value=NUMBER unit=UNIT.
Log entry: value=9500 unit=rpm
